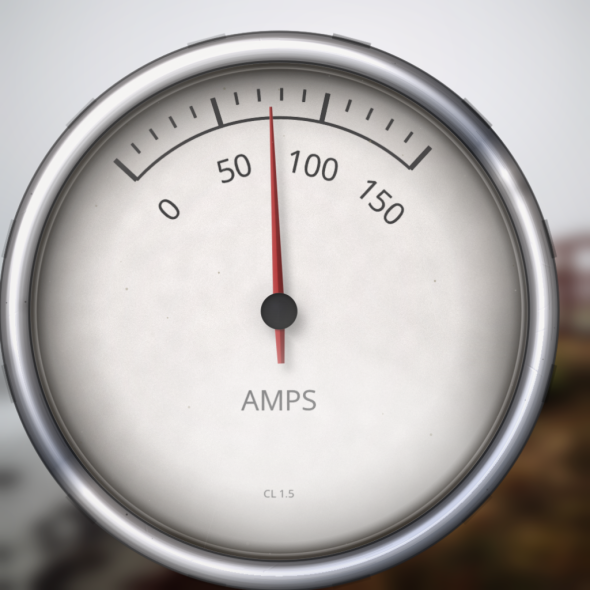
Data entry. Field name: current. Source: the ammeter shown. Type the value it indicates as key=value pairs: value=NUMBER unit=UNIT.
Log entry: value=75 unit=A
